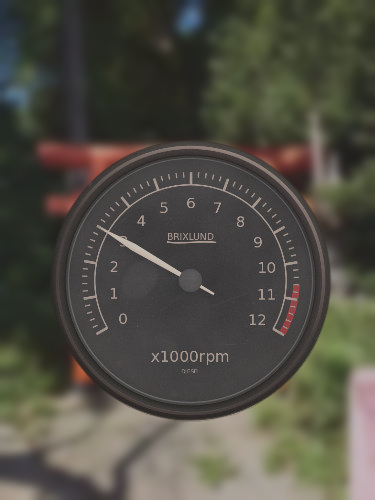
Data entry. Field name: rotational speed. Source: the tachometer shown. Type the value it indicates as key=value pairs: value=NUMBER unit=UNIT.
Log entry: value=3000 unit=rpm
